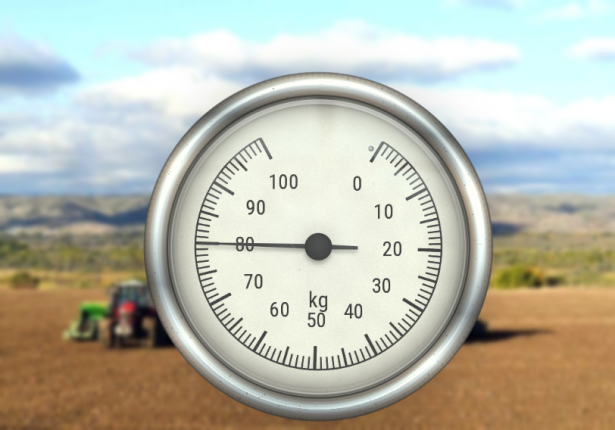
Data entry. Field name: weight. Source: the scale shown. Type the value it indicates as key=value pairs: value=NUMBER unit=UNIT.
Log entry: value=80 unit=kg
